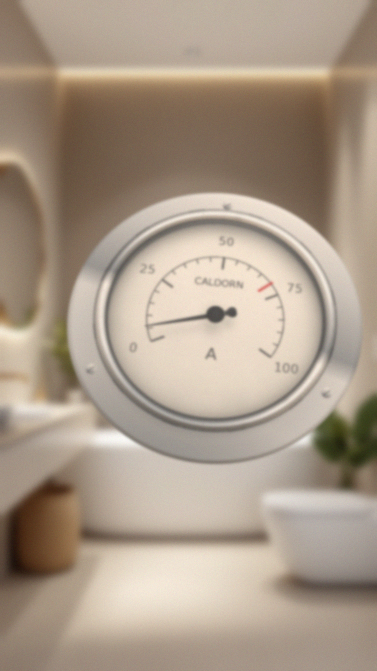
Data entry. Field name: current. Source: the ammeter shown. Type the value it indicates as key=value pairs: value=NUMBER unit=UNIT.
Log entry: value=5 unit=A
